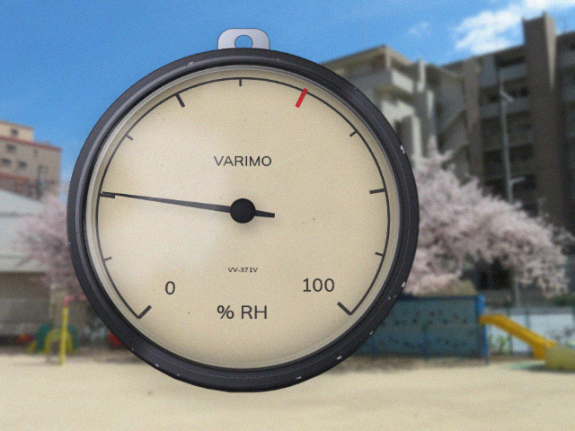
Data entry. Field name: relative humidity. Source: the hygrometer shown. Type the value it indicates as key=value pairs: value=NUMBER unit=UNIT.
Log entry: value=20 unit=%
